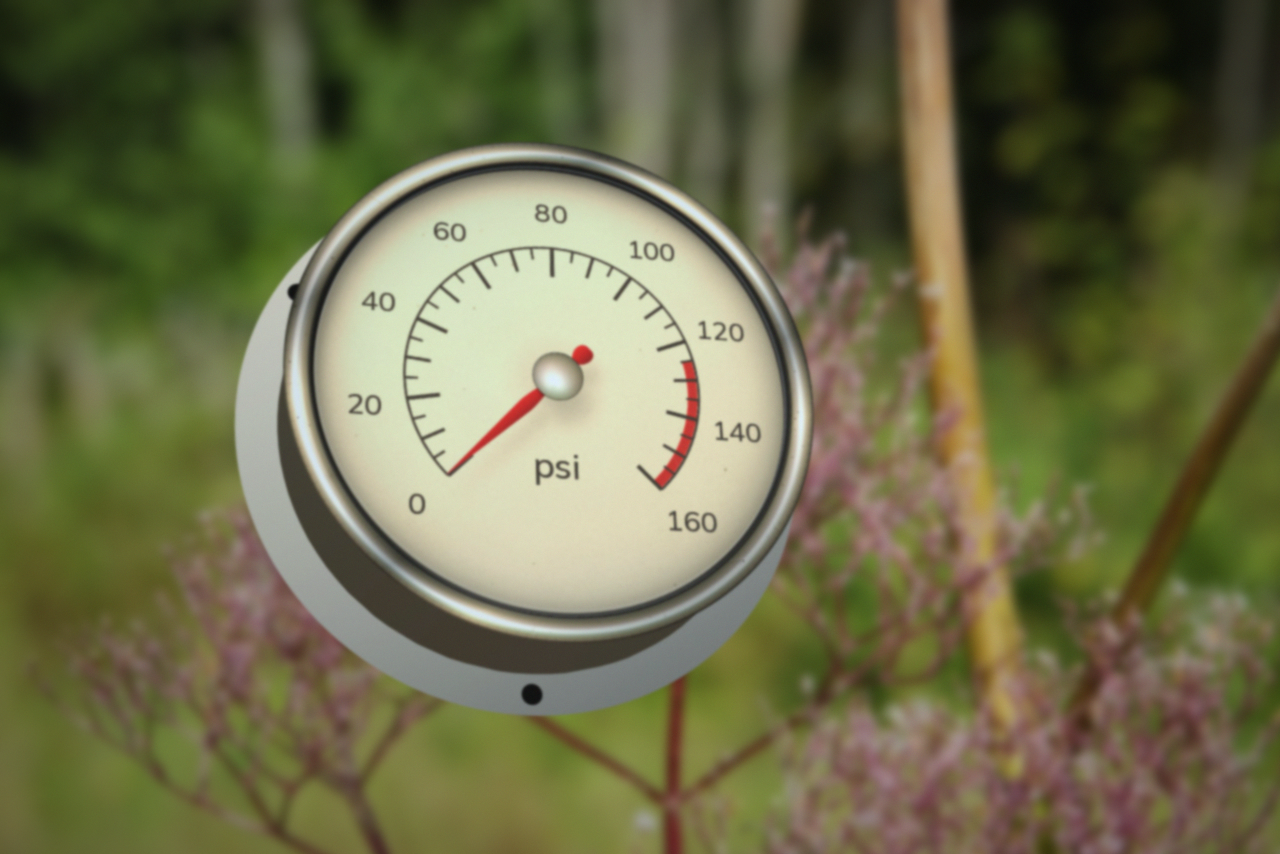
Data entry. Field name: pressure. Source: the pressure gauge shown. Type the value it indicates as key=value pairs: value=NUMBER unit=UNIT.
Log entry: value=0 unit=psi
